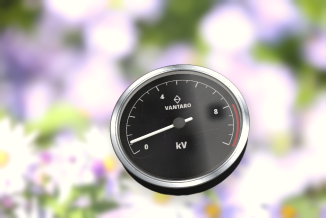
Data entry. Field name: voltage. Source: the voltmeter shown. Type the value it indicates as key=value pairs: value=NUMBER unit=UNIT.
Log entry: value=0.5 unit=kV
